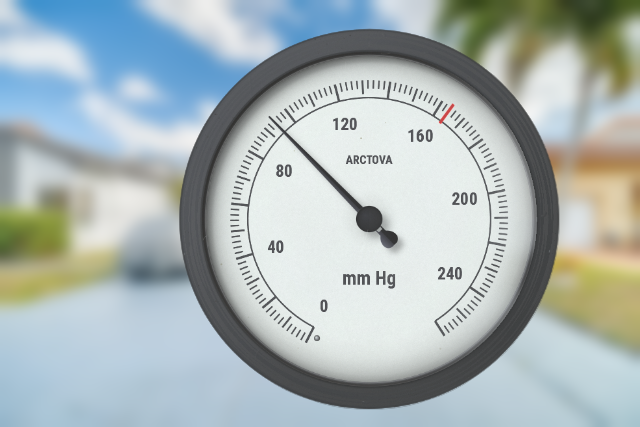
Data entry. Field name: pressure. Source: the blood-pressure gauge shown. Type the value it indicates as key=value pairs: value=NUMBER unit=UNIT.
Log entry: value=94 unit=mmHg
